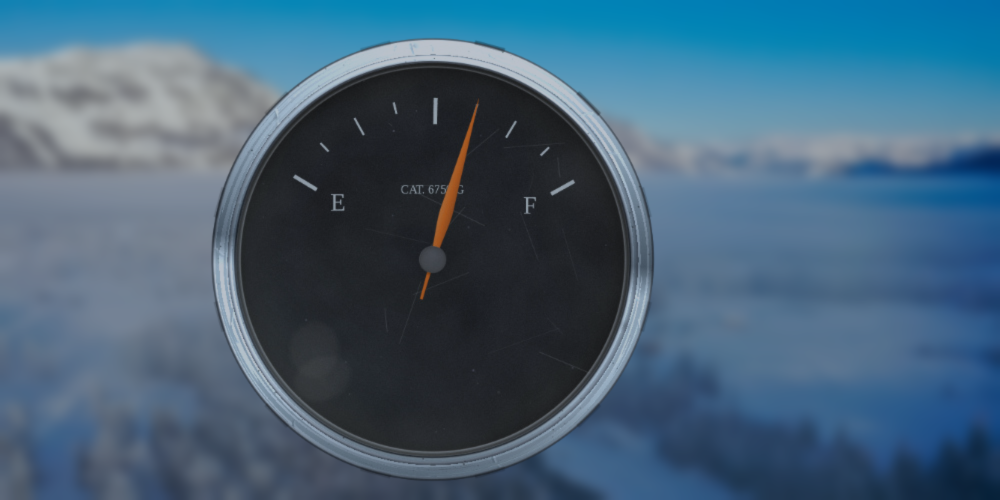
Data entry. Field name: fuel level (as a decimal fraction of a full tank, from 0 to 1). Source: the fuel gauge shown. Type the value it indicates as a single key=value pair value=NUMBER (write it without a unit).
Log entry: value=0.625
